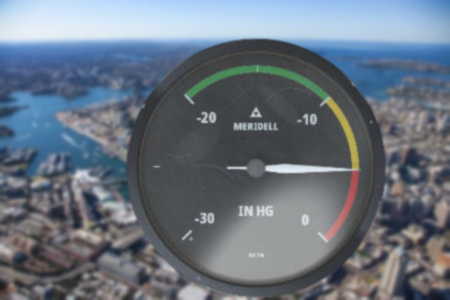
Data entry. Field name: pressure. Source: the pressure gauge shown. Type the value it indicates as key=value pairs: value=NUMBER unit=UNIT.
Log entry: value=-5 unit=inHg
